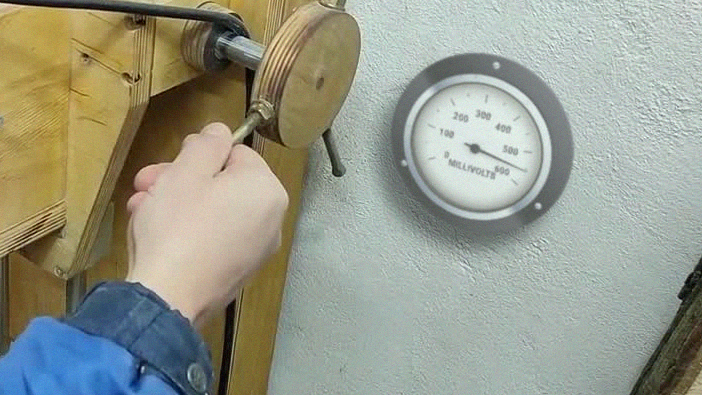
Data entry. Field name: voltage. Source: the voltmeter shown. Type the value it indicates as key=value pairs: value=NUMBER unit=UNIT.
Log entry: value=550 unit=mV
